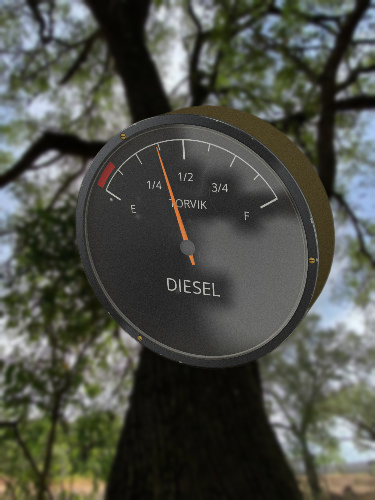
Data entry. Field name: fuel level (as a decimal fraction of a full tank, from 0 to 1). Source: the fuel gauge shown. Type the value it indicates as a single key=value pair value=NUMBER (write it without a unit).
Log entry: value=0.375
